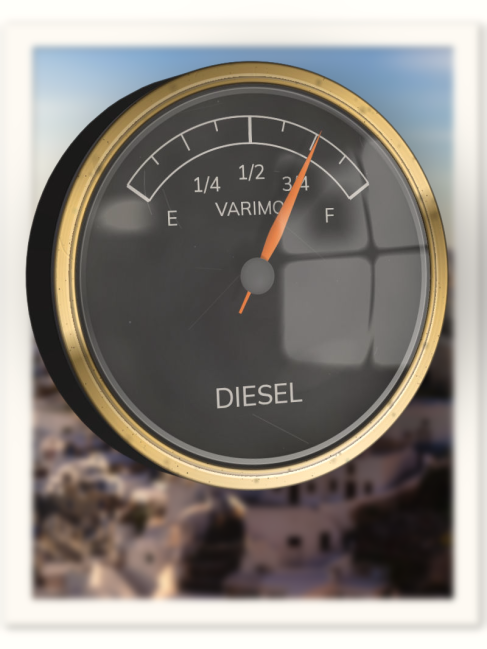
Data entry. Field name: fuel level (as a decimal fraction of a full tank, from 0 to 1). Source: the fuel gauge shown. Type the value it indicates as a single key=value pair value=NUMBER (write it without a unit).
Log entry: value=0.75
